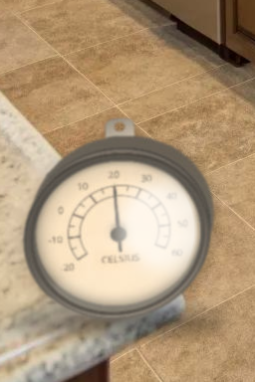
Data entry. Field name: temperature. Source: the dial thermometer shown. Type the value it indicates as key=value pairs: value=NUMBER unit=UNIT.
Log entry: value=20 unit=°C
